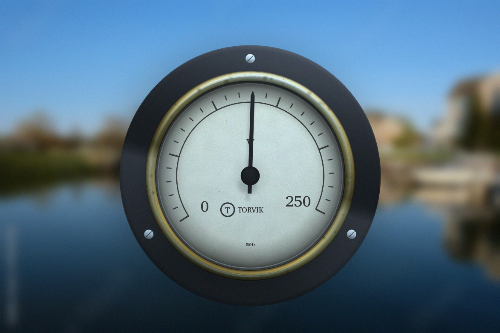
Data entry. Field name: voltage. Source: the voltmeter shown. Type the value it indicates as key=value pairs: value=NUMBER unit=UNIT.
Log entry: value=130 unit=V
